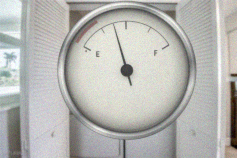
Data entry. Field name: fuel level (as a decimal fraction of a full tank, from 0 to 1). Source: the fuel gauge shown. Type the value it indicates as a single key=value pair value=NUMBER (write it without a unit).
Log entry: value=0.375
